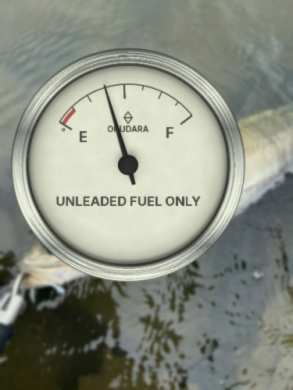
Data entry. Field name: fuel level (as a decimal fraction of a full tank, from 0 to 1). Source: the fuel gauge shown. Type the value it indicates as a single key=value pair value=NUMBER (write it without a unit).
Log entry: value=0.375
